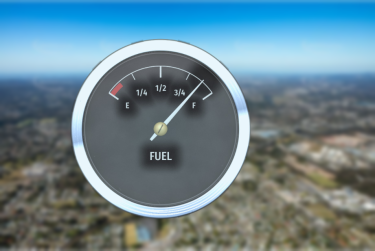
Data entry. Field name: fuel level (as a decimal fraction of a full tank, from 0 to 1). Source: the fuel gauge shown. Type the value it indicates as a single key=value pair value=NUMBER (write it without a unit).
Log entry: value=0.875
